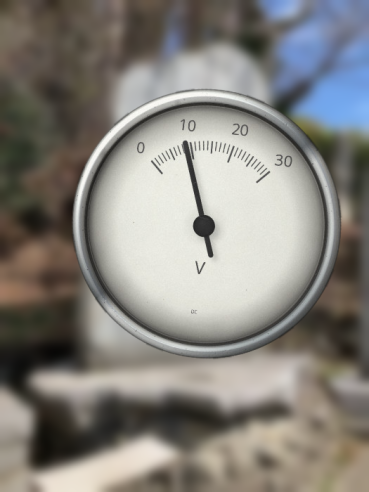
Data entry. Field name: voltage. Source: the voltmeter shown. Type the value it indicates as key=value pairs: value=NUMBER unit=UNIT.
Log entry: value=9 unit=V
